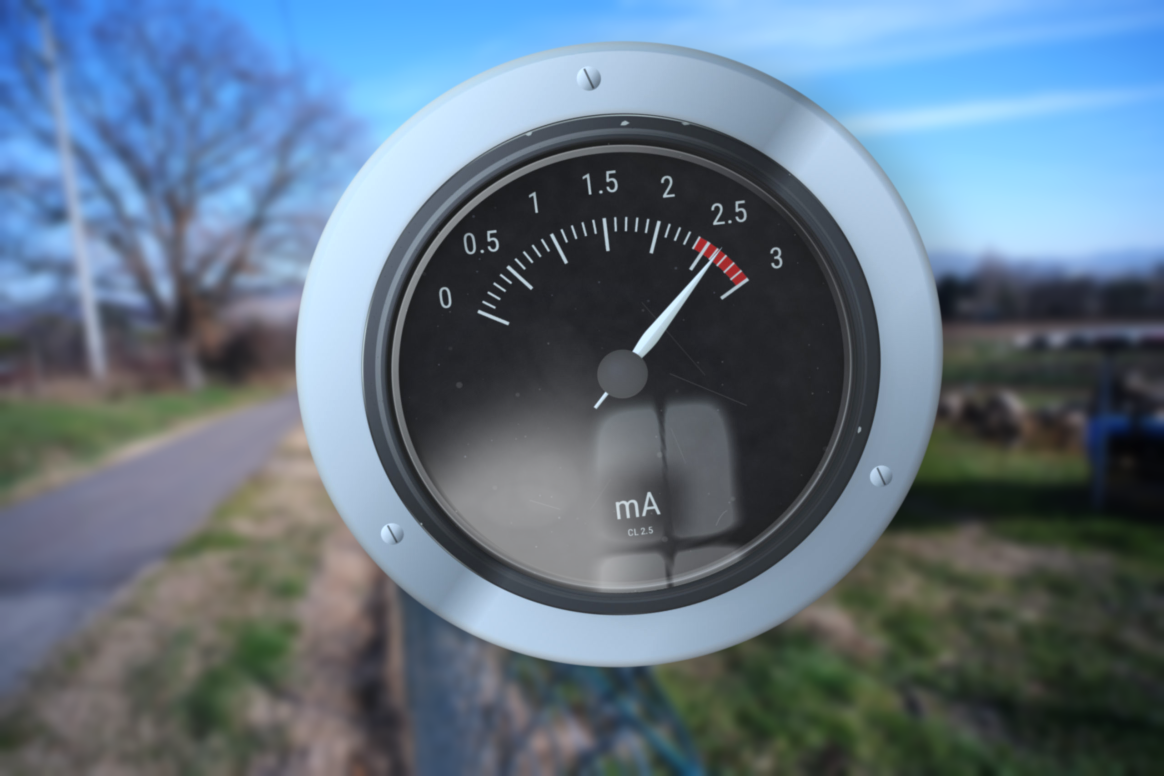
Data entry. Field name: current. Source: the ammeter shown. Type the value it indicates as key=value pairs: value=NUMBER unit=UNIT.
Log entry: value=2.6 unit=mA
